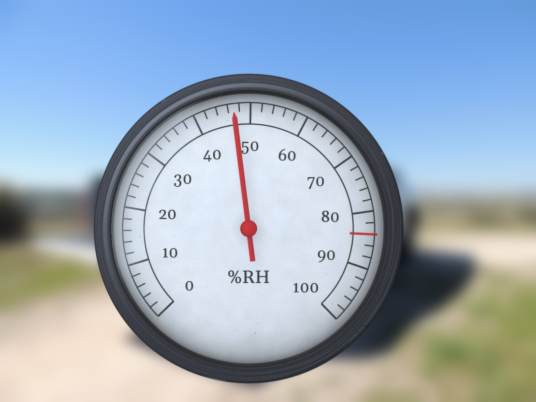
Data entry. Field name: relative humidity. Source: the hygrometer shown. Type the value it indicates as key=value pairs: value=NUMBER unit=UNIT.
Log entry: value=47 unit=%
